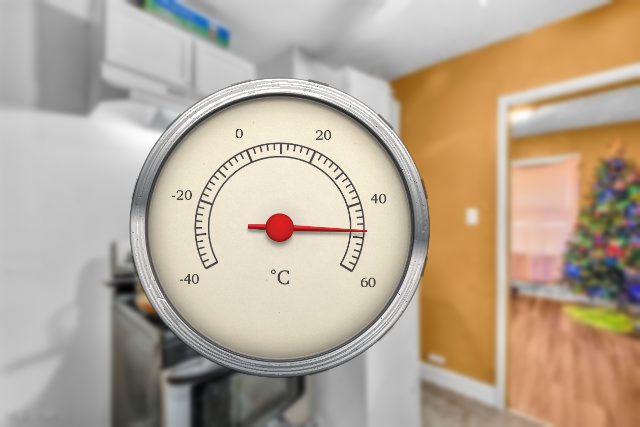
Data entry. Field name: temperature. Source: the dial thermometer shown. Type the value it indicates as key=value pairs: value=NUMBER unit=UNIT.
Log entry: value=48 unit=°C
